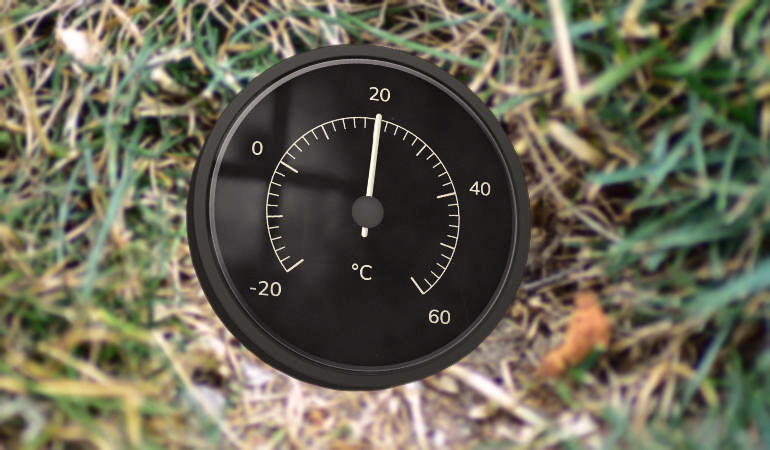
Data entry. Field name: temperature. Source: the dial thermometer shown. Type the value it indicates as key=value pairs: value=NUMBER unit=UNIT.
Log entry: value=20 unit=°C
